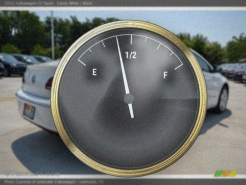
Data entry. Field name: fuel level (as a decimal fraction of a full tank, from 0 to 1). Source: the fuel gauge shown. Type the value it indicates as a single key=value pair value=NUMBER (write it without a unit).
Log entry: value=0.375
